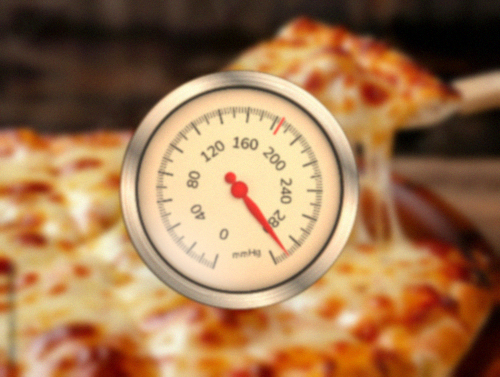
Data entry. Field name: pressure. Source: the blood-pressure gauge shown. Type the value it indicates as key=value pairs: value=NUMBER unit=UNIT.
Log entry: value=290 unit=mmHg
